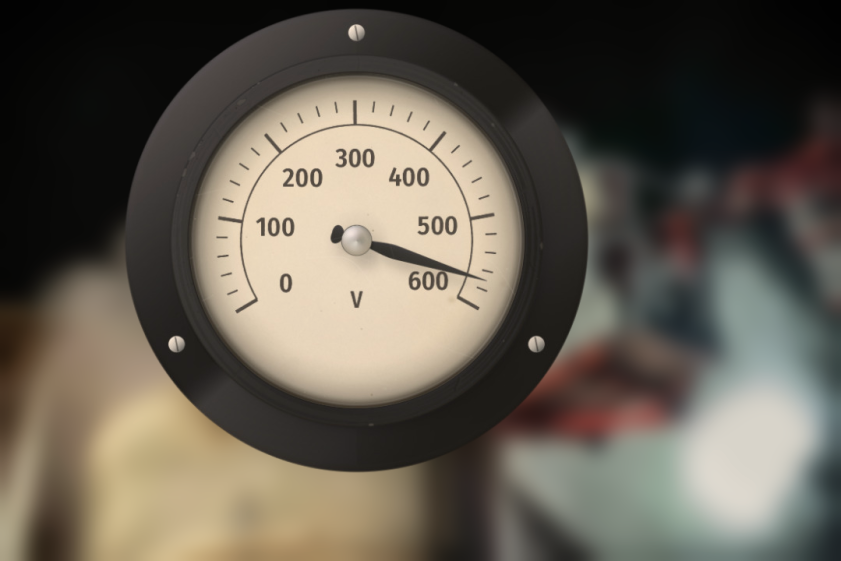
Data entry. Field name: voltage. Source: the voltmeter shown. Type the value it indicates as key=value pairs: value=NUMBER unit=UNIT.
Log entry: value=570 unit=V
